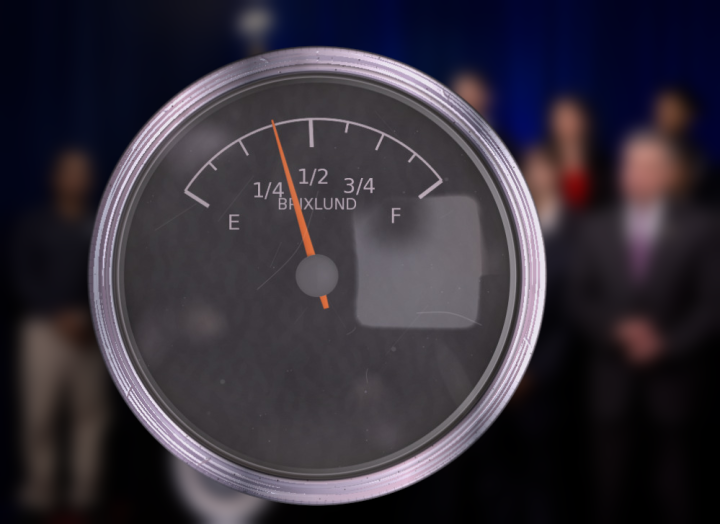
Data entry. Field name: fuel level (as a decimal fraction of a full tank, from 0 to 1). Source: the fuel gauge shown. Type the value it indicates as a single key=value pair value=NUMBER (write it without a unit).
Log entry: value=0.375
